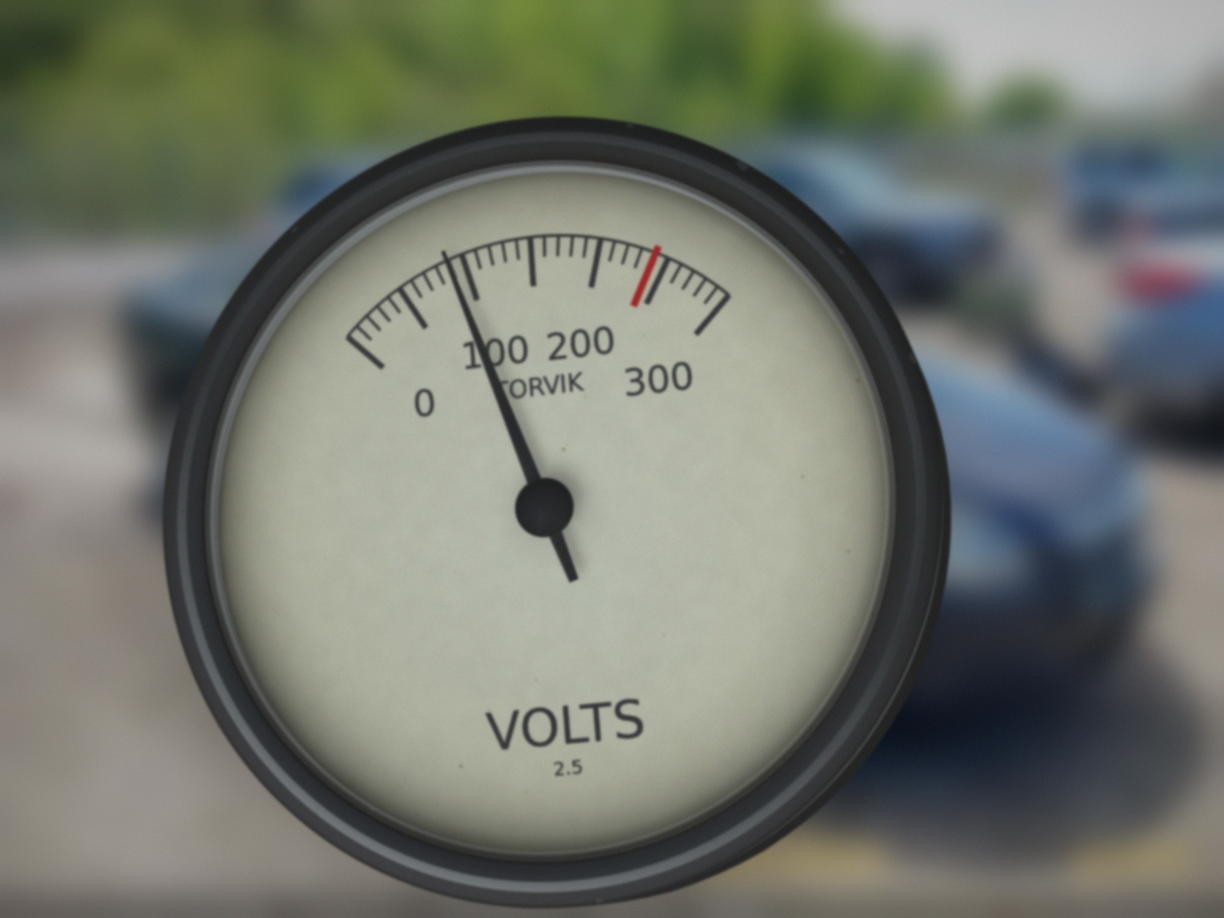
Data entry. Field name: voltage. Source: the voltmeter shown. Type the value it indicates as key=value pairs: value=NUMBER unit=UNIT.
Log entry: value=90 unit=V
